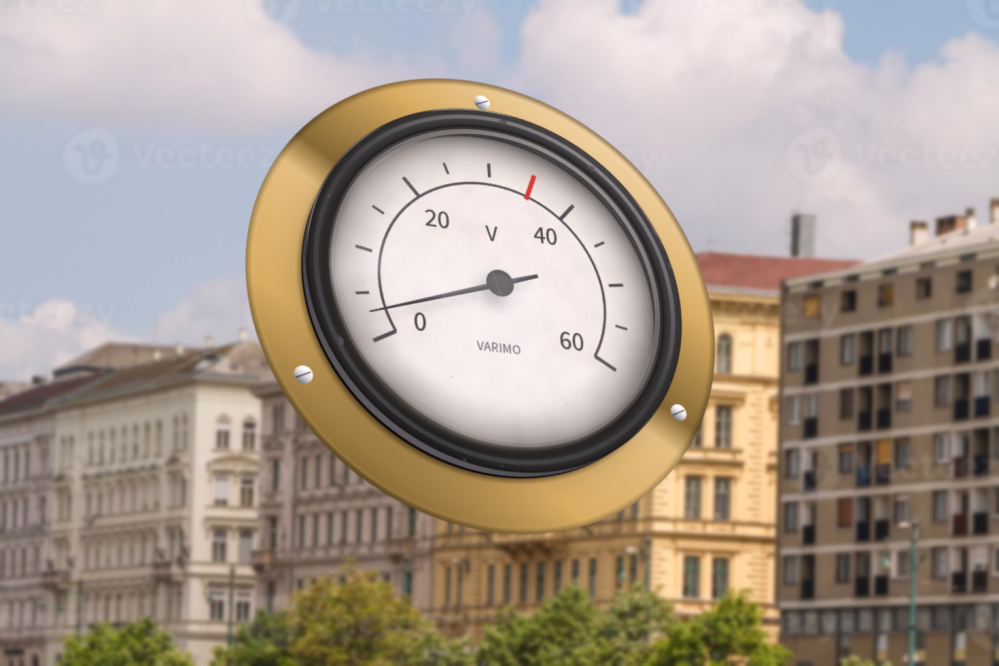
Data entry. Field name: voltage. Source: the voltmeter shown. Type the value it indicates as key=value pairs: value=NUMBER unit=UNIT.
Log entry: value=2.5 unit=V
